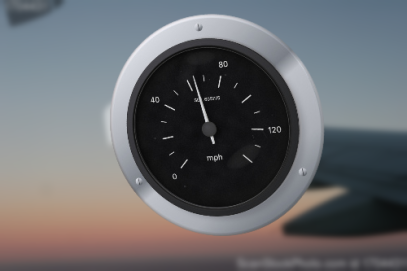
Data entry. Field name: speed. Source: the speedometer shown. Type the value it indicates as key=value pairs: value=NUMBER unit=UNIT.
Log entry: value=65 unit=mph
